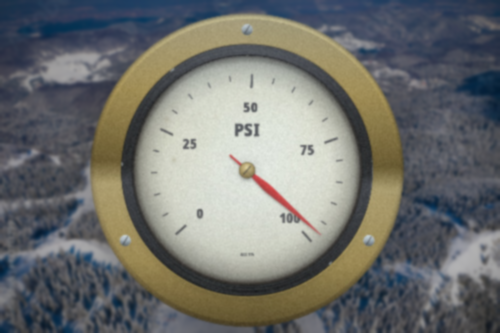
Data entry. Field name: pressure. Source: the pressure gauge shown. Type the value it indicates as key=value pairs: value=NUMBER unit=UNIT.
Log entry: value=97.5 unit=psi
